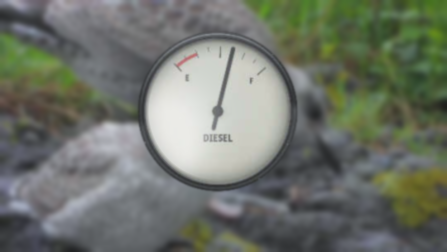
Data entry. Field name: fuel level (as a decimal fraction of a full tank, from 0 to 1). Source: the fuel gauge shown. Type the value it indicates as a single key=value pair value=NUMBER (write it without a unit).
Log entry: value=0.625
